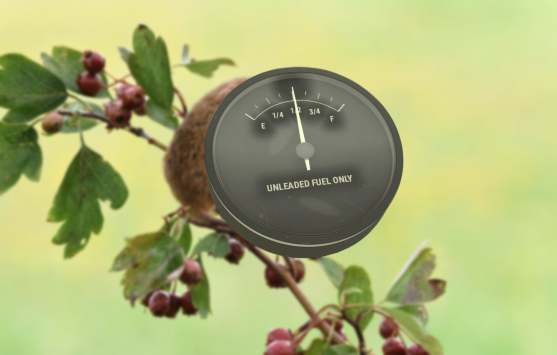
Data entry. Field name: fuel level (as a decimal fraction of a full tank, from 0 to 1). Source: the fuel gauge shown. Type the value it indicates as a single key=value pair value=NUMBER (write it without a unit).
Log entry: value=0.5
